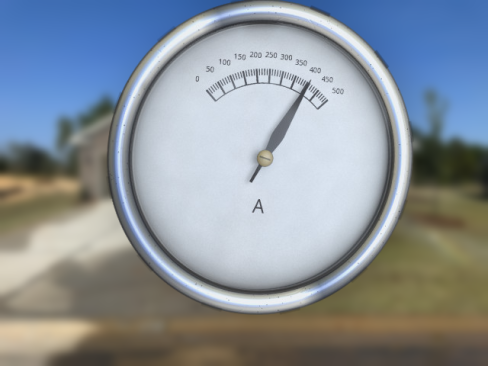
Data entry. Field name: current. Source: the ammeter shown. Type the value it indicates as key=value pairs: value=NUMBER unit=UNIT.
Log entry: value=400 unit=A
